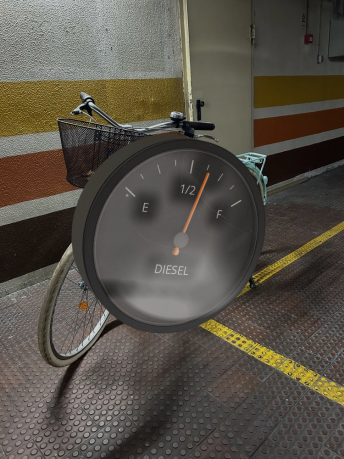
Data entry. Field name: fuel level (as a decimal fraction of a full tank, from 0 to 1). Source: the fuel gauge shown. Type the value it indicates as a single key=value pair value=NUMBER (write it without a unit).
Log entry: value=0.625
